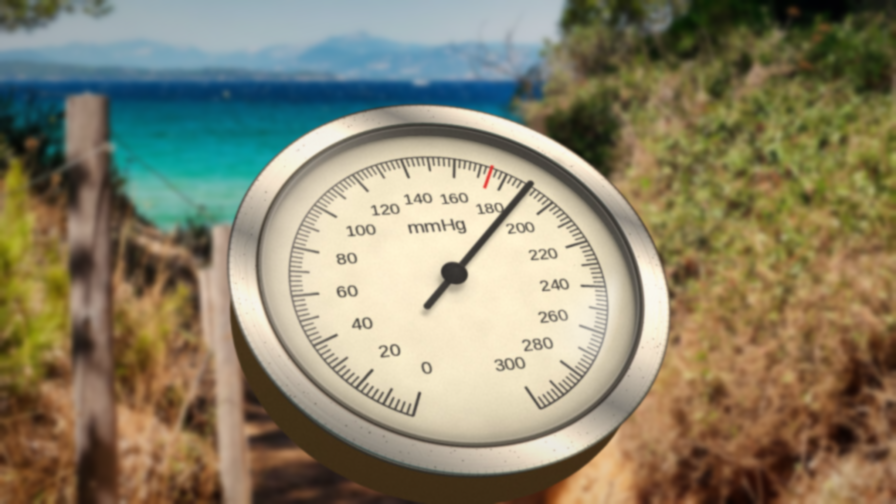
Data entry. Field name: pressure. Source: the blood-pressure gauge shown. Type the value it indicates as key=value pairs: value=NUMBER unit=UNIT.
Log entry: value=190 unit=mmHg
